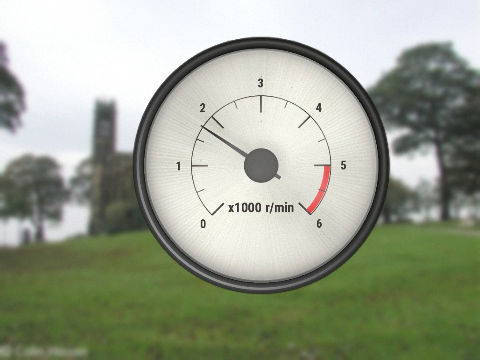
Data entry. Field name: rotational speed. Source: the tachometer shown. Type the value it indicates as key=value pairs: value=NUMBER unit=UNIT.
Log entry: value=1750 unit=rpm
